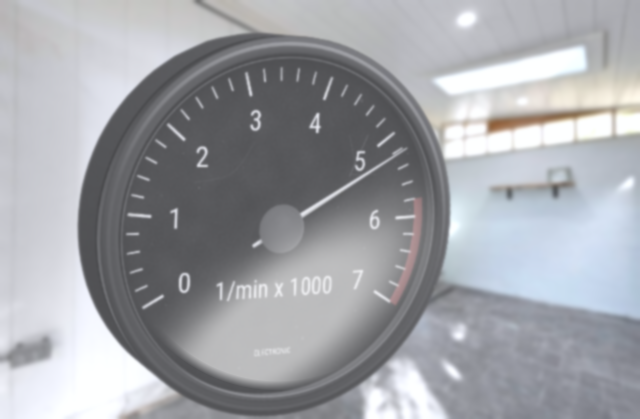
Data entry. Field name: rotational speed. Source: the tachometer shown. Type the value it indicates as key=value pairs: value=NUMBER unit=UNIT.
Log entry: value=5200 unit=rpm
